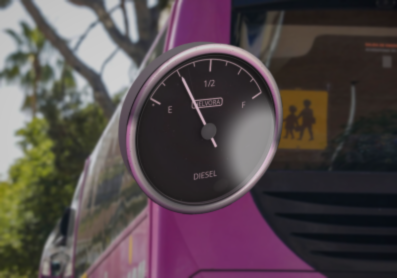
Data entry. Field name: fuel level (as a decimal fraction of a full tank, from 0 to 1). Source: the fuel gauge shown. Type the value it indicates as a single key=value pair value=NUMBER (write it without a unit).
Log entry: value=0.25
